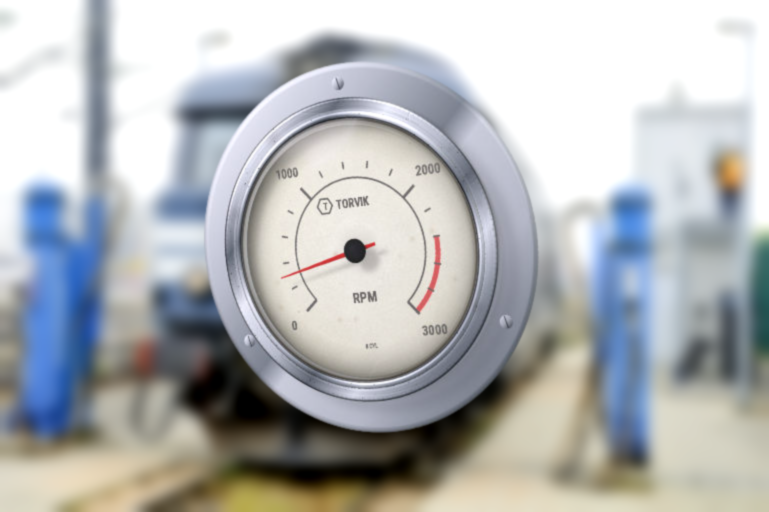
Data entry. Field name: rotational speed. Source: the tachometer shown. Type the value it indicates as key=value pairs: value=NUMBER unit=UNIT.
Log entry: value=300 unit=rpm
